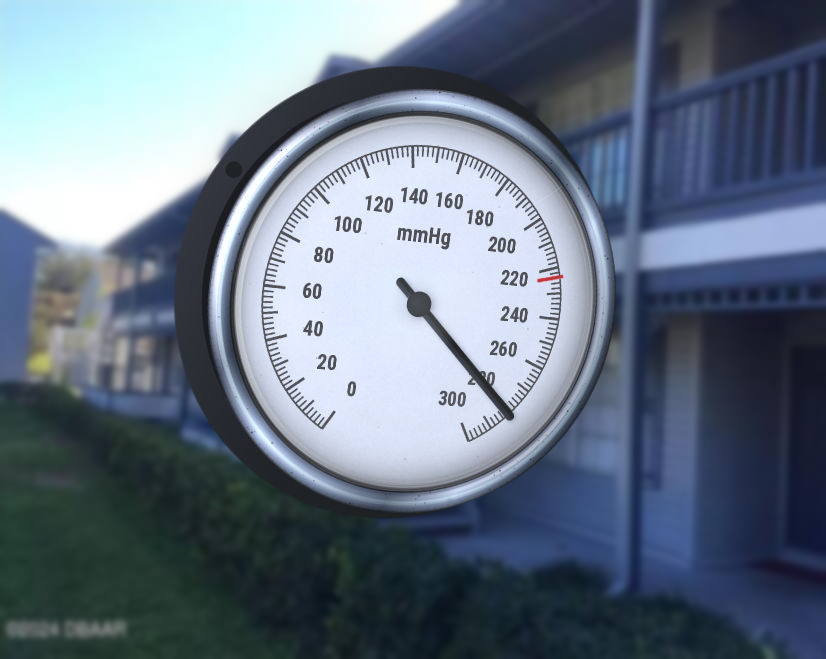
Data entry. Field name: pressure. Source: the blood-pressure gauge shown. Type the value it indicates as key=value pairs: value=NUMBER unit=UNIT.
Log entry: value=282 unit=mmHg
